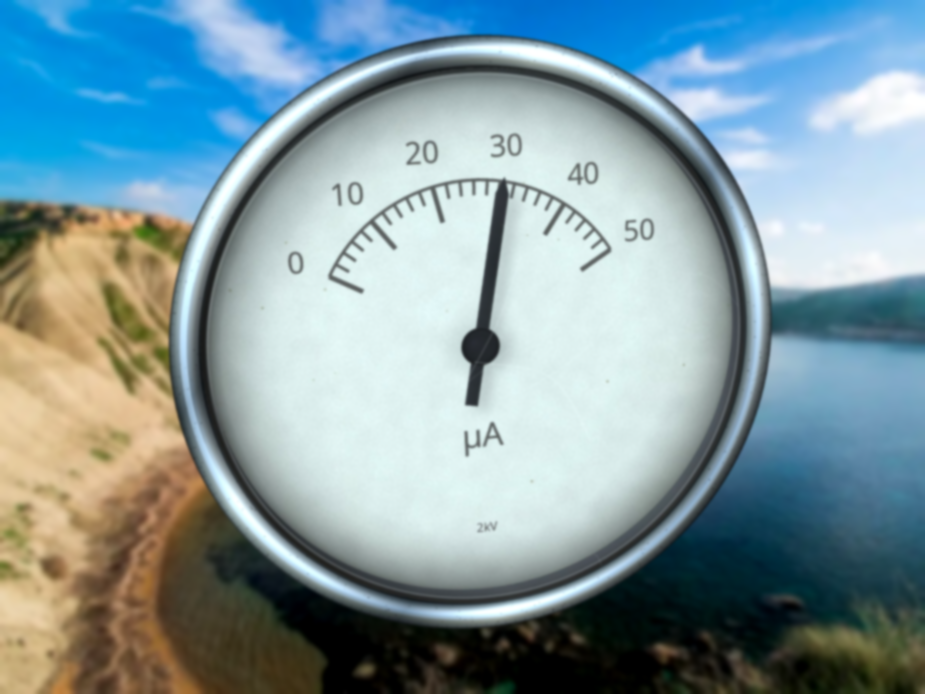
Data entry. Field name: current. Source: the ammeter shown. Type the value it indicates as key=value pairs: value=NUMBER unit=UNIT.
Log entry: value=30 unit=µA
